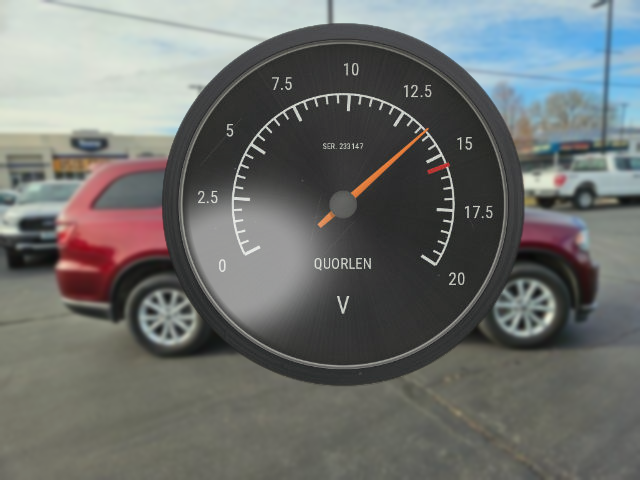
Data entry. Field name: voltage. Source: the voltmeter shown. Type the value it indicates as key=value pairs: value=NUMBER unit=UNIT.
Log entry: value=13.75 unit=V
